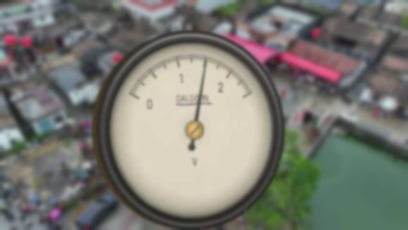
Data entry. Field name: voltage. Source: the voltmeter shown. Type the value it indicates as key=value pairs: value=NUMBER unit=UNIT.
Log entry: value=1.5 unit=V
